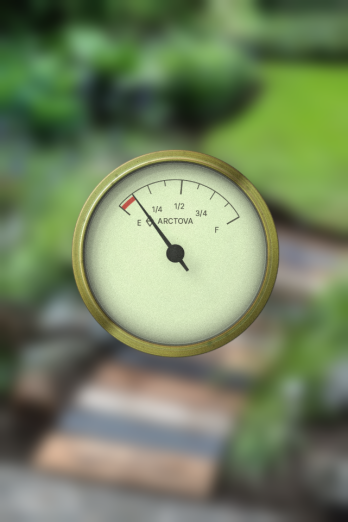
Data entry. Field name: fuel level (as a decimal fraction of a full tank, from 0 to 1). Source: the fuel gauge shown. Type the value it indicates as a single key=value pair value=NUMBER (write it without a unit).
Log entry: value=0.125
